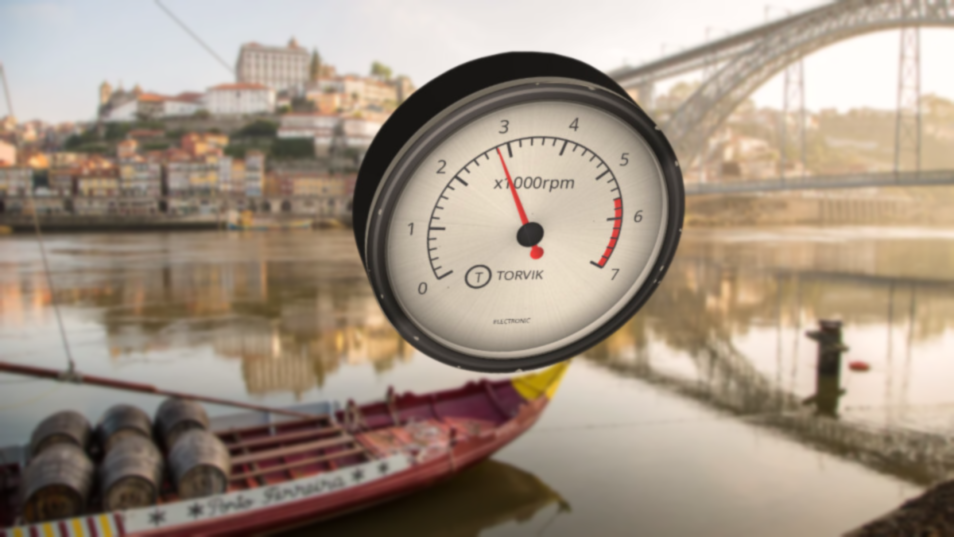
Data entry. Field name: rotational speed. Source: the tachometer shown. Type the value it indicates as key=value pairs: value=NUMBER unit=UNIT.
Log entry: value=2800 unit=rpm
